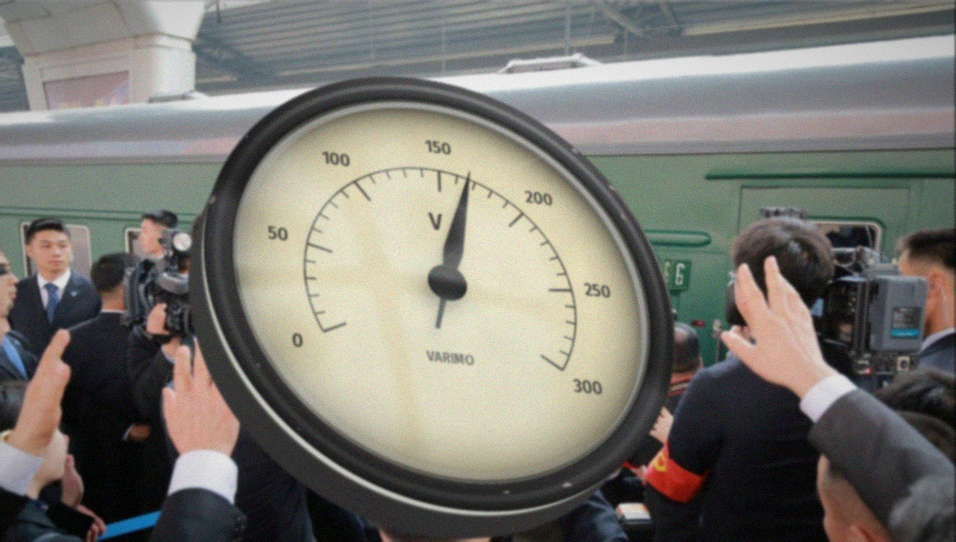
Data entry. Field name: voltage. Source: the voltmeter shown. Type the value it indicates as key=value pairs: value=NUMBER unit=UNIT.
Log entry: value=165 unit=V
